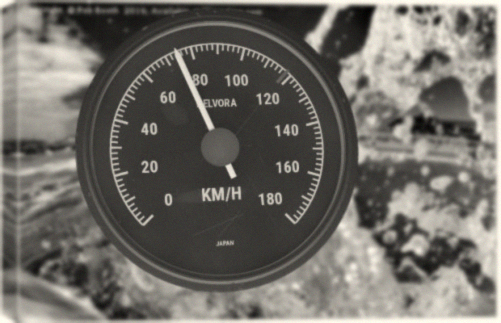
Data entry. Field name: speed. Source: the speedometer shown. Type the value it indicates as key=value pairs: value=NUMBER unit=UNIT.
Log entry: value=74 unit=km/h
